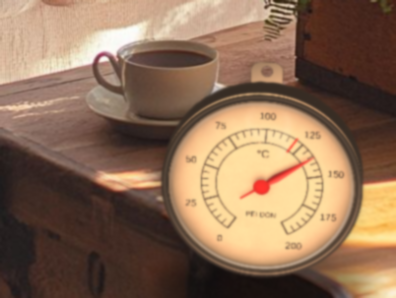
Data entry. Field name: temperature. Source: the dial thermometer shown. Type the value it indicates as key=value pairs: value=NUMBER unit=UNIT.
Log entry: value=135 unit=°C
